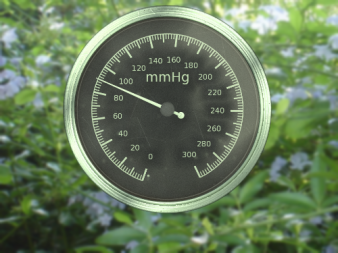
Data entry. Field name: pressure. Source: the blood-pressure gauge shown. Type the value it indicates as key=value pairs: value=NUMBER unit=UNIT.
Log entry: value=90 unit=mmHg
